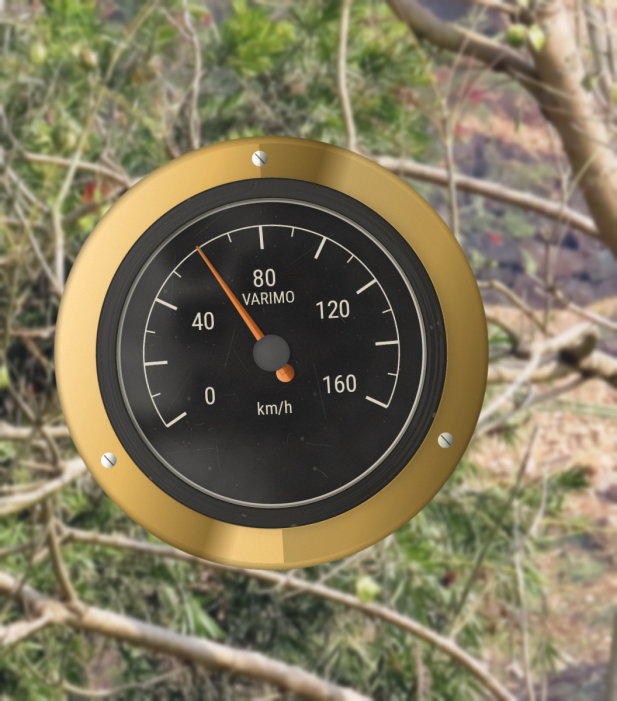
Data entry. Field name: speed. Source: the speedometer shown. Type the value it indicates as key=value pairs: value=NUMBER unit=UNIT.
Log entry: value=60 unit=km/h
